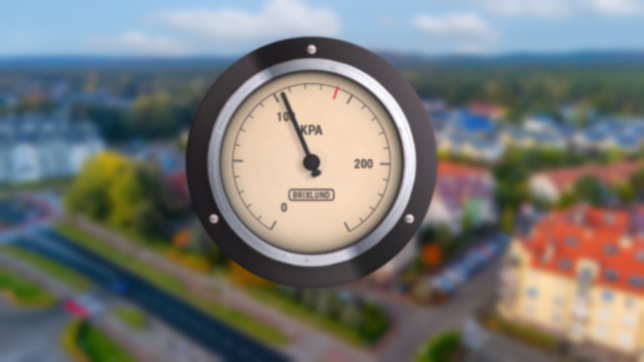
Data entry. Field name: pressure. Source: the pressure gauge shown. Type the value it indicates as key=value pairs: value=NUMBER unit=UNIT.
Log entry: value=105 unit=kPa
